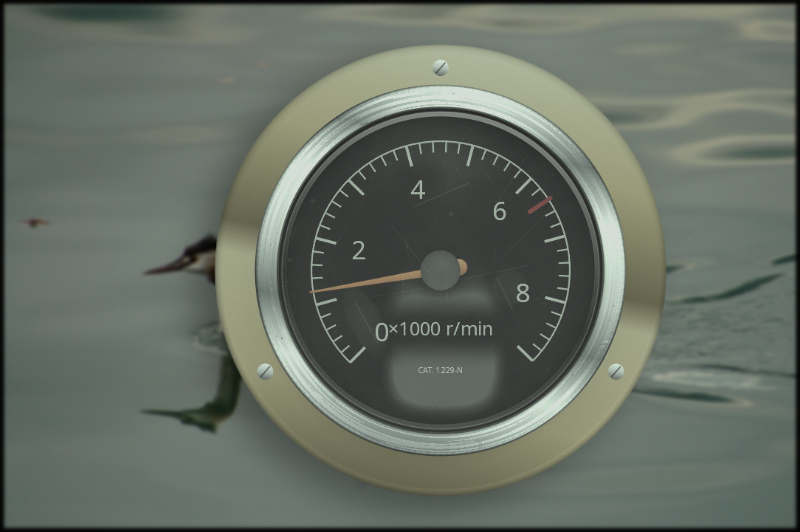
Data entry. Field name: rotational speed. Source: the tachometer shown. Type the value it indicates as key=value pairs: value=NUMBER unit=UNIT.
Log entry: value=1200 unit=rpm
